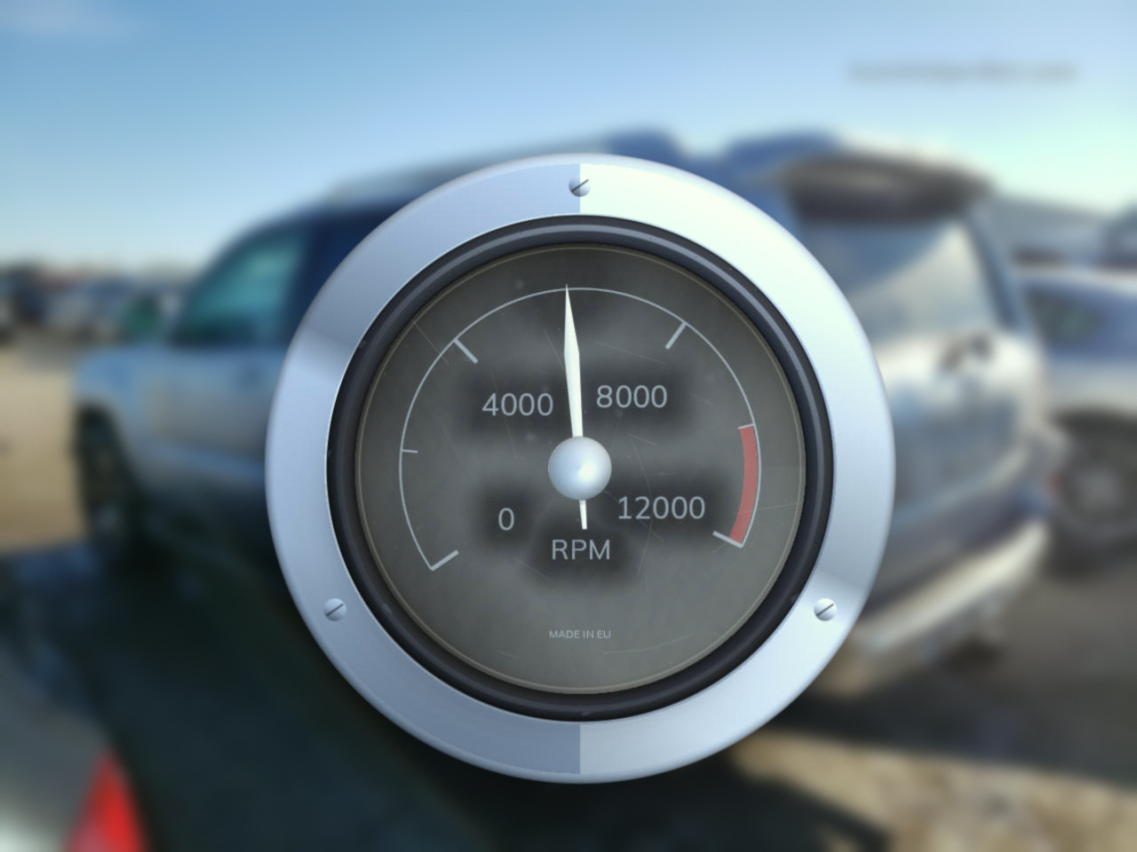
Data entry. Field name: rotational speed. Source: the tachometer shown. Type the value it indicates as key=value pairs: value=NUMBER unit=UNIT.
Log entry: value=6000 unit=rpm
